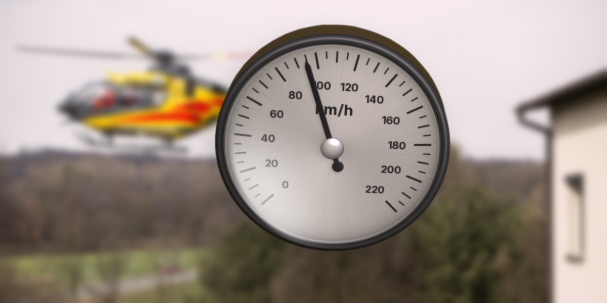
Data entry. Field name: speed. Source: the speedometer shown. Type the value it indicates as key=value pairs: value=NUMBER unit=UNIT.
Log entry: value=95 unit=km/h
